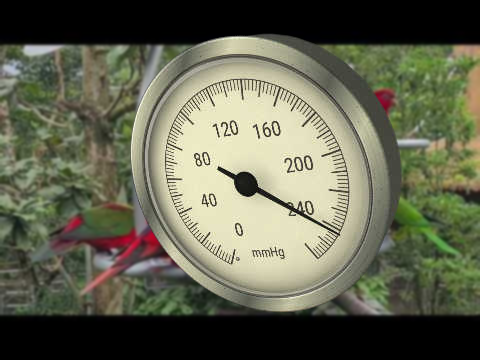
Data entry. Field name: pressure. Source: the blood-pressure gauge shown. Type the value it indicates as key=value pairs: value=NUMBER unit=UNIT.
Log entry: value=240 unit=mmHg
